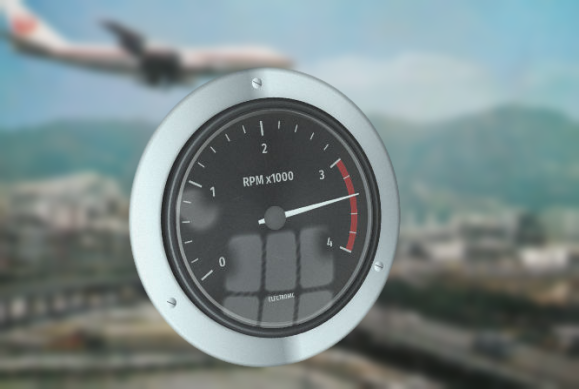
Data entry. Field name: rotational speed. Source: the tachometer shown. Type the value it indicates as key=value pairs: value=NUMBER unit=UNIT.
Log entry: value=3400 unit=rpm
